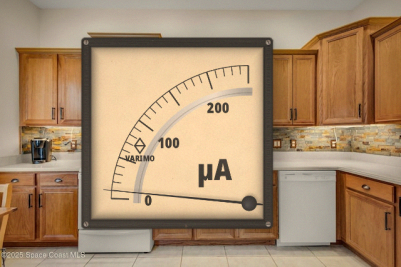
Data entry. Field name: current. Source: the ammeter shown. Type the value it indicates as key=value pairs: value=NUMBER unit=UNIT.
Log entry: value=10 unit=µA
